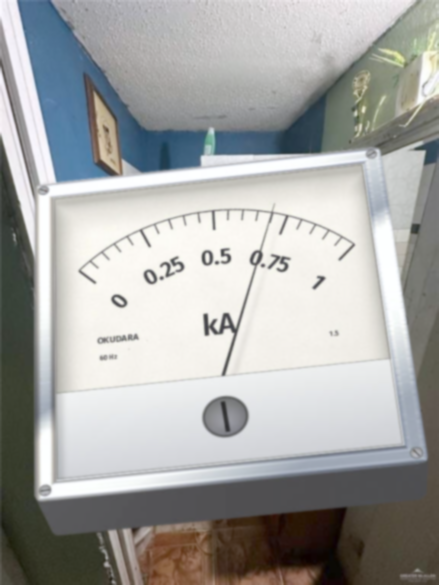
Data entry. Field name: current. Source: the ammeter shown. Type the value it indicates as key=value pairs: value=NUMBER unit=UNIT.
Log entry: value=0.7 unit=kA
